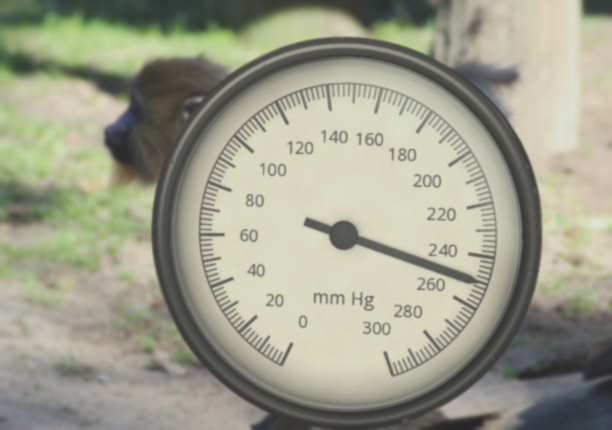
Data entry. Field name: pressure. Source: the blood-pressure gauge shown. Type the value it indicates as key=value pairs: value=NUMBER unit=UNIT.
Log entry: value=250 unit=mmHg
